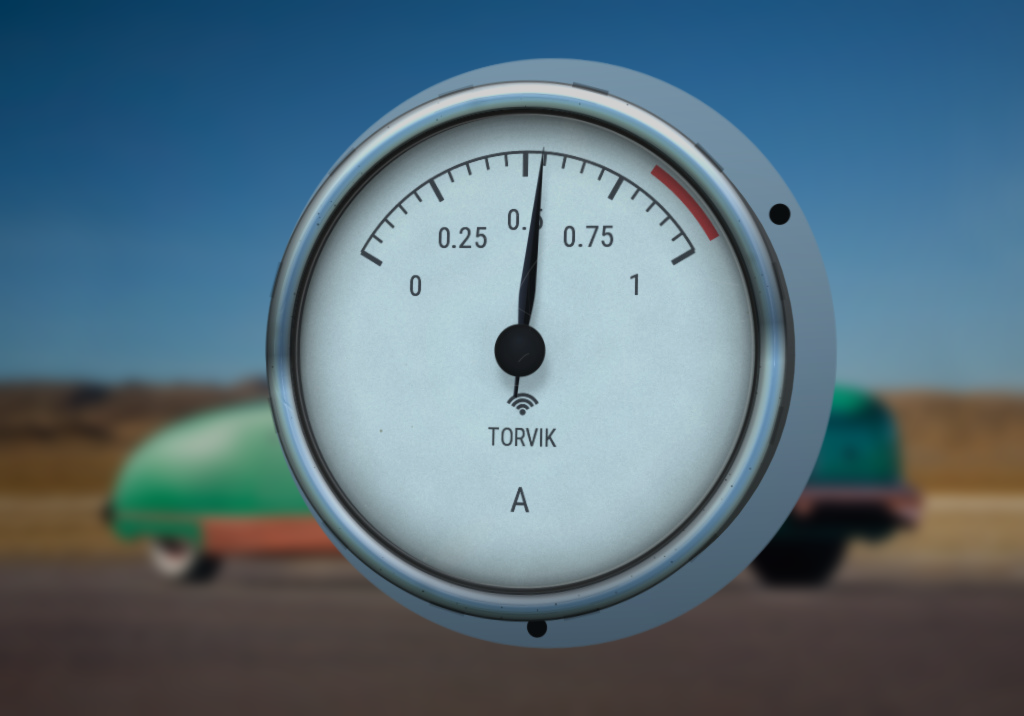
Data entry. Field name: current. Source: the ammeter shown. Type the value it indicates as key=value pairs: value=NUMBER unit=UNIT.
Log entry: value=0.55 unit=A
